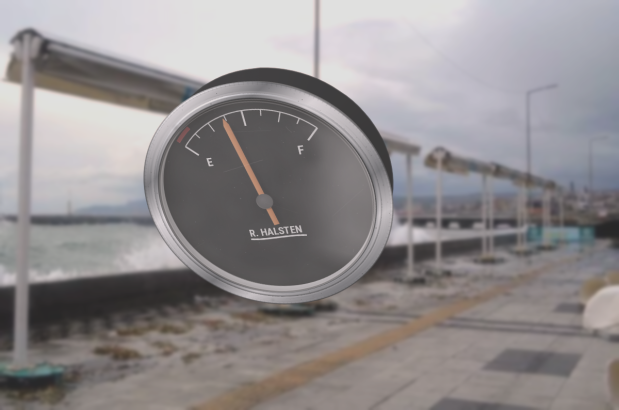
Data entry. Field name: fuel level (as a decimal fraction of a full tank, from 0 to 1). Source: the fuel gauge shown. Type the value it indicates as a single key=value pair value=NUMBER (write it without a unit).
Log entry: value=0.375
